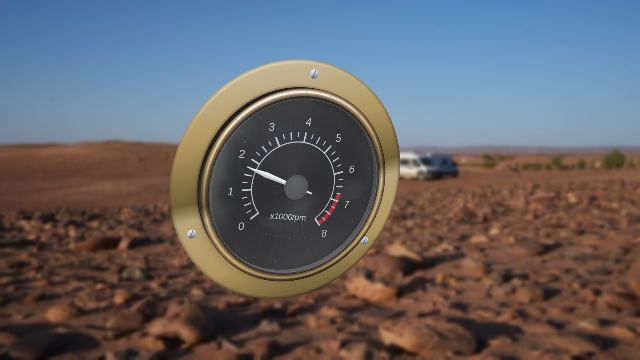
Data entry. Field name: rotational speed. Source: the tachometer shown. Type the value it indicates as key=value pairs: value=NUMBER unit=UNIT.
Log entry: value=1750 unit=rpm
